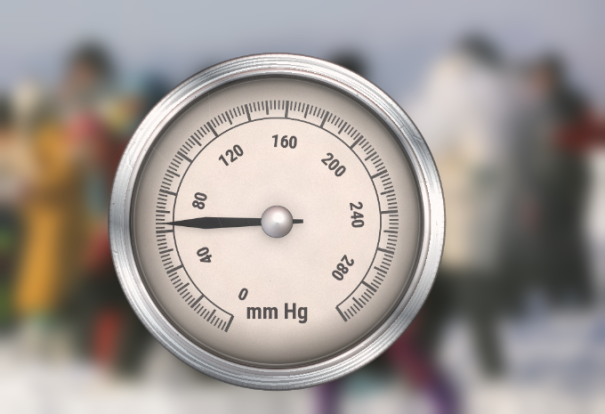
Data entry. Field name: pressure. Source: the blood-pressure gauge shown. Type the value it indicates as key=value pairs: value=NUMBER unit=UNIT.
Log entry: value=64 unit=mmHg
